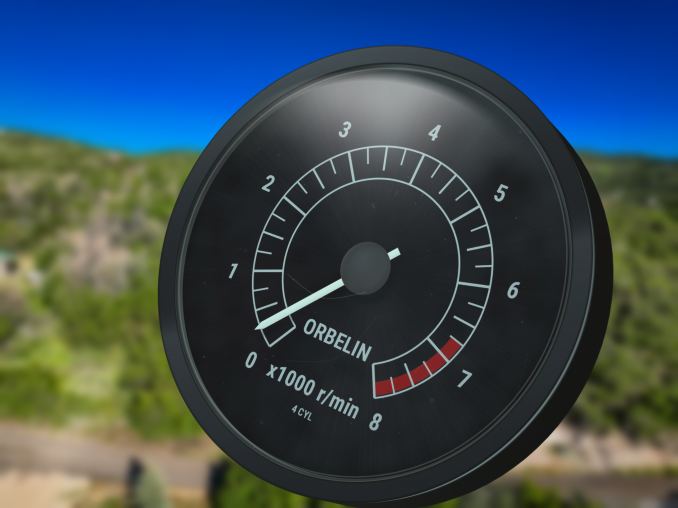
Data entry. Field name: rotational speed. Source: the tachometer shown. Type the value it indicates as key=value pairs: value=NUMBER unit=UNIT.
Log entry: value=250 unit=rpm
